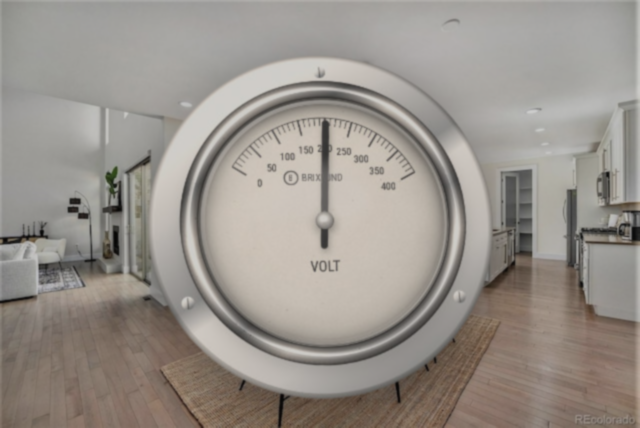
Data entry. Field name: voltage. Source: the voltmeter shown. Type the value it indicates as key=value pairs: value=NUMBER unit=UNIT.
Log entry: value=200 unit=V
